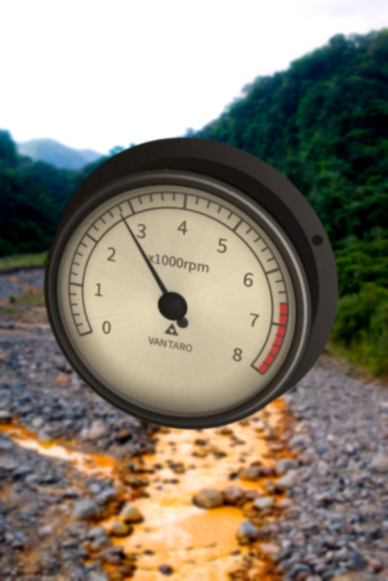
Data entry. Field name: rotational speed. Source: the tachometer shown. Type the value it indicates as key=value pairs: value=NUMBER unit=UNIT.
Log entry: value=2800 unit=rpm
